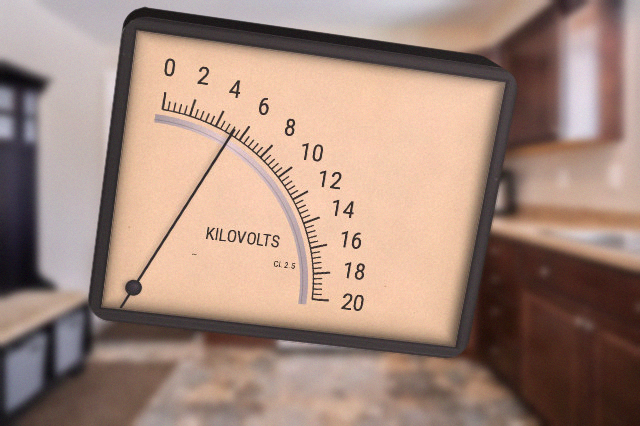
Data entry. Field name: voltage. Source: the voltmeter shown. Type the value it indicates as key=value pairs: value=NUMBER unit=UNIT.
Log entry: value=5.2 unit=kV
